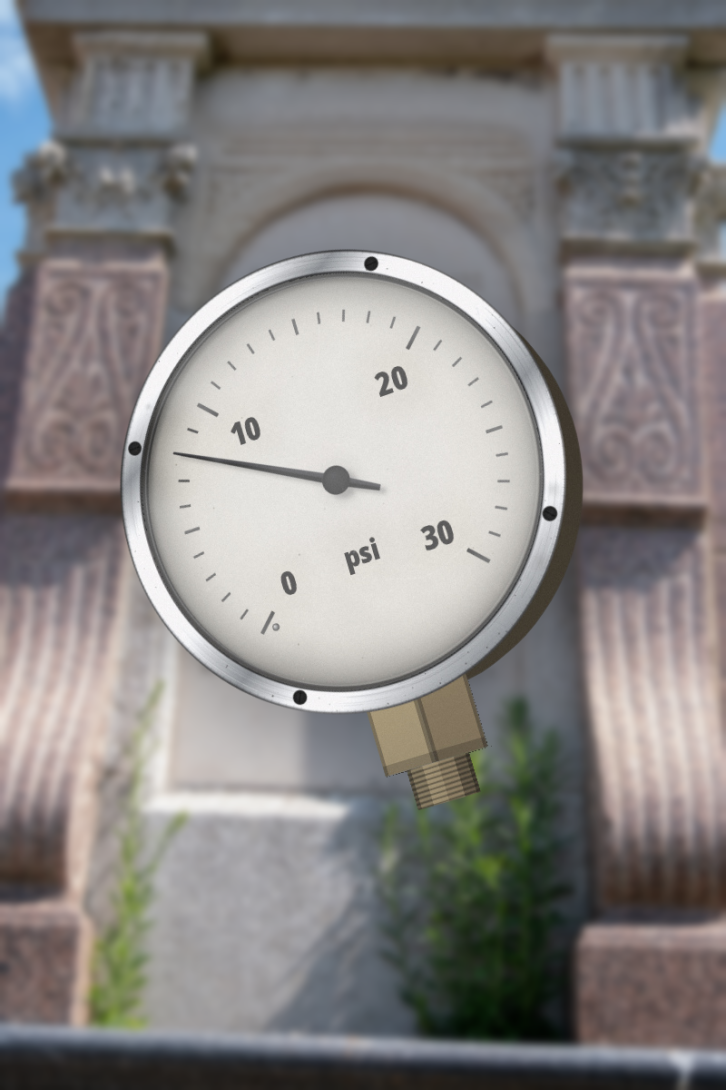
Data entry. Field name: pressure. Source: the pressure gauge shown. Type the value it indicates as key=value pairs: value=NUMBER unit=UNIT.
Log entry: value=8 unit=psi
